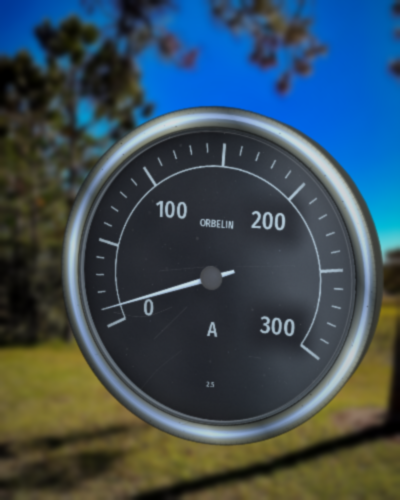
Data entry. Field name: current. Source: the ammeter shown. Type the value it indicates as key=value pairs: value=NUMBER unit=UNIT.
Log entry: value=10 unit=A
